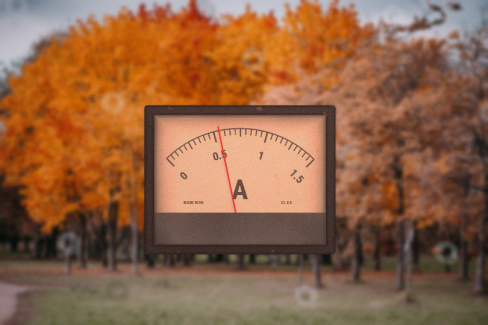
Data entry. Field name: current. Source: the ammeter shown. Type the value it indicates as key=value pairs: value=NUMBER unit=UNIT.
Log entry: value=0.55 unit=A
